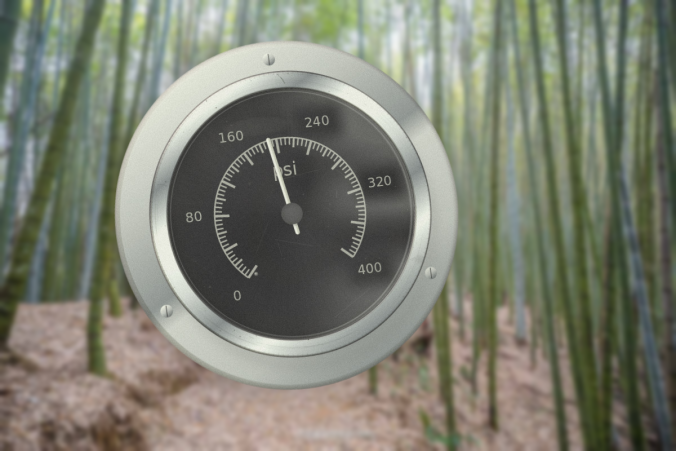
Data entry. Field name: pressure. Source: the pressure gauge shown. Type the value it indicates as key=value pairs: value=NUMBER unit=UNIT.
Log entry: value=190 unit=psi
